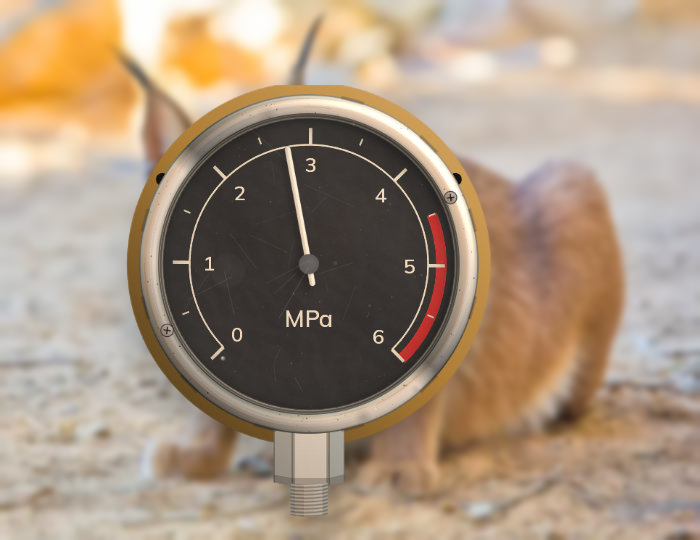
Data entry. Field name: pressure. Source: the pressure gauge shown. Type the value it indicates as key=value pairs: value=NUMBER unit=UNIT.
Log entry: value=2.75 unit=MPa
